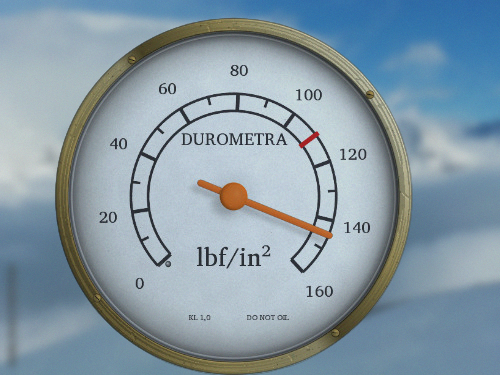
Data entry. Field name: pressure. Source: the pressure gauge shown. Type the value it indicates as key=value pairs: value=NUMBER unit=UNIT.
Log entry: value=145 unit=psi
